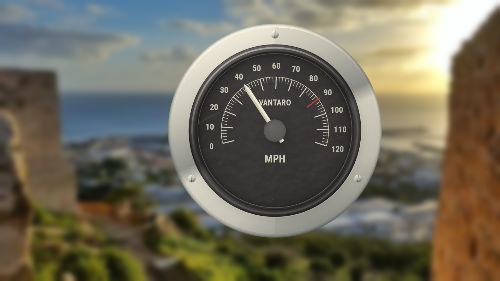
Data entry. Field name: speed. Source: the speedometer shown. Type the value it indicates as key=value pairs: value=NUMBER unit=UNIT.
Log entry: value=40 unit=mph
